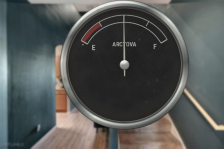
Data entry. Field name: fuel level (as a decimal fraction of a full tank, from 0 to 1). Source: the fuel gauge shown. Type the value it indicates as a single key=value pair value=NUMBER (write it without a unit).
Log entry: value=0.5
